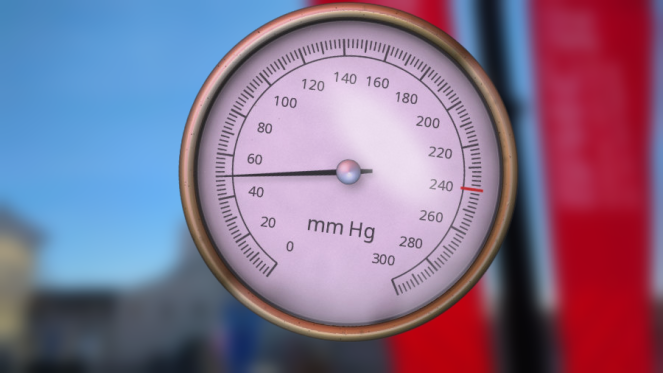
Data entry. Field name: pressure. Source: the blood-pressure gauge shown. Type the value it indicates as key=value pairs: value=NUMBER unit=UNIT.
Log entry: value=50 unit=mmHg
